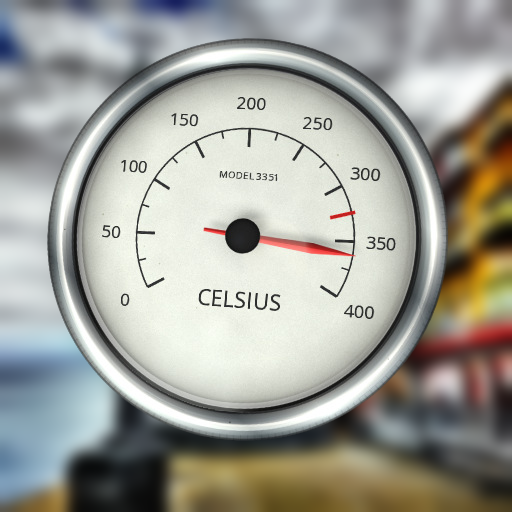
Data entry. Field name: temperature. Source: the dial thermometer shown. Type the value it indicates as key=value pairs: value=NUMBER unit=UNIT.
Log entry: value=362.5 unit=°C
